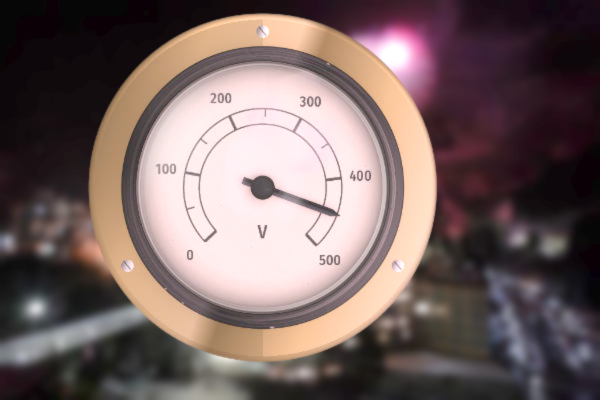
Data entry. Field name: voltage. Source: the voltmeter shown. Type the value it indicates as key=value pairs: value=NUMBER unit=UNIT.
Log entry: value=450 unit=V
